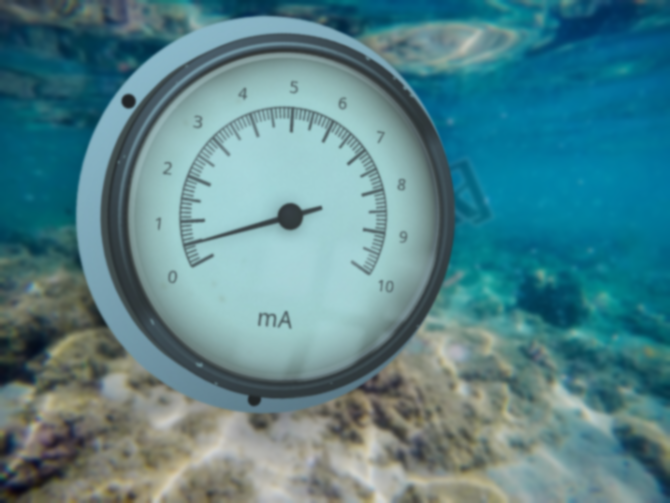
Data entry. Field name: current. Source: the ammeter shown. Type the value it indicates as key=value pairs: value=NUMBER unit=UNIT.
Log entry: value=0.5 unit=mA
